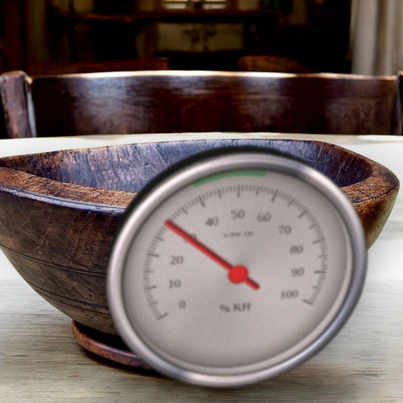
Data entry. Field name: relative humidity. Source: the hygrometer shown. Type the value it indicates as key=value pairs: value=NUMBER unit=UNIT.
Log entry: value=30 unit=%
